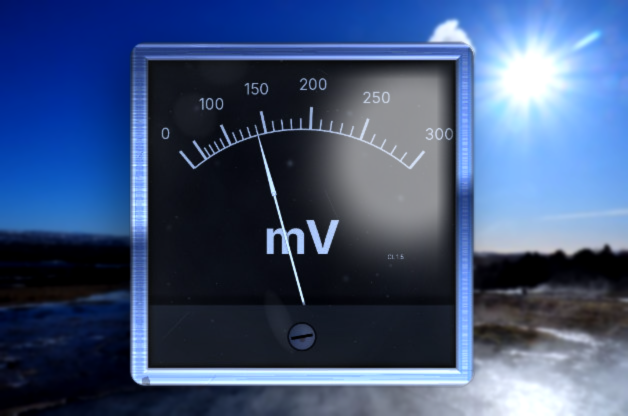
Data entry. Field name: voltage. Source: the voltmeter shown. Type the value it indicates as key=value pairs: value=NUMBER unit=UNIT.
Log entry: value=140 unit=mV
